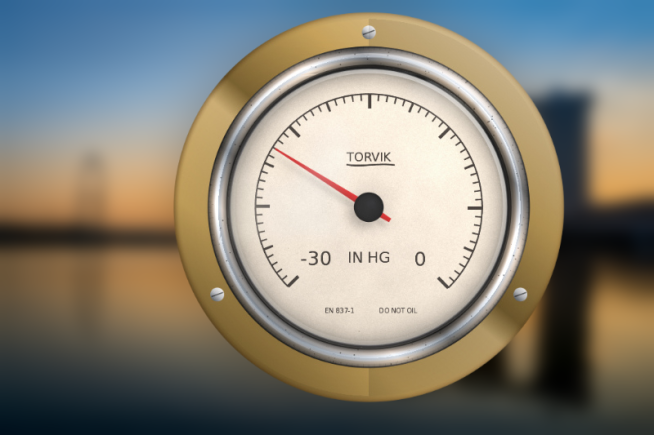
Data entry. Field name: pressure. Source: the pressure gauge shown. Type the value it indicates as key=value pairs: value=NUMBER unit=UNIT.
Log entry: value=-21.5 unit=inHg
